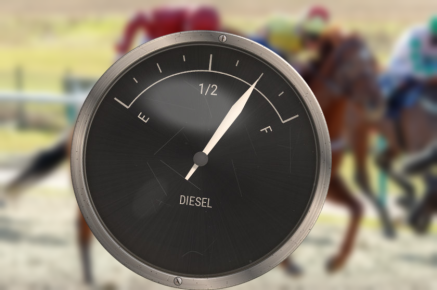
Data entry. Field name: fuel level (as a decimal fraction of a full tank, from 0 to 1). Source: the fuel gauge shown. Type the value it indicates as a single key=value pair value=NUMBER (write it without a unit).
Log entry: value=0.75
